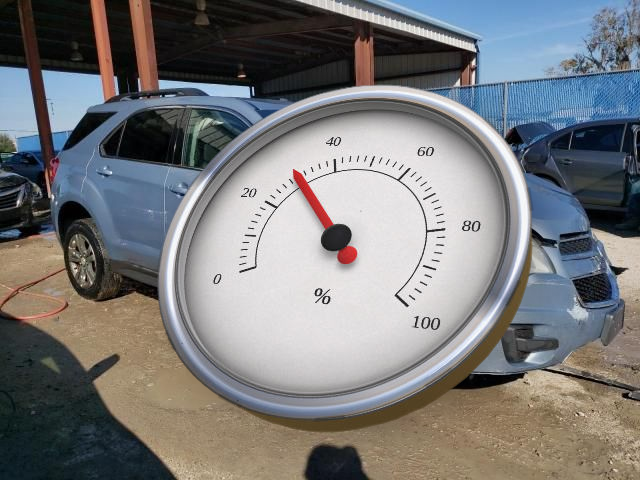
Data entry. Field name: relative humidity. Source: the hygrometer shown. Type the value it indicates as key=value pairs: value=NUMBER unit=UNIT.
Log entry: value=30 unit=%
